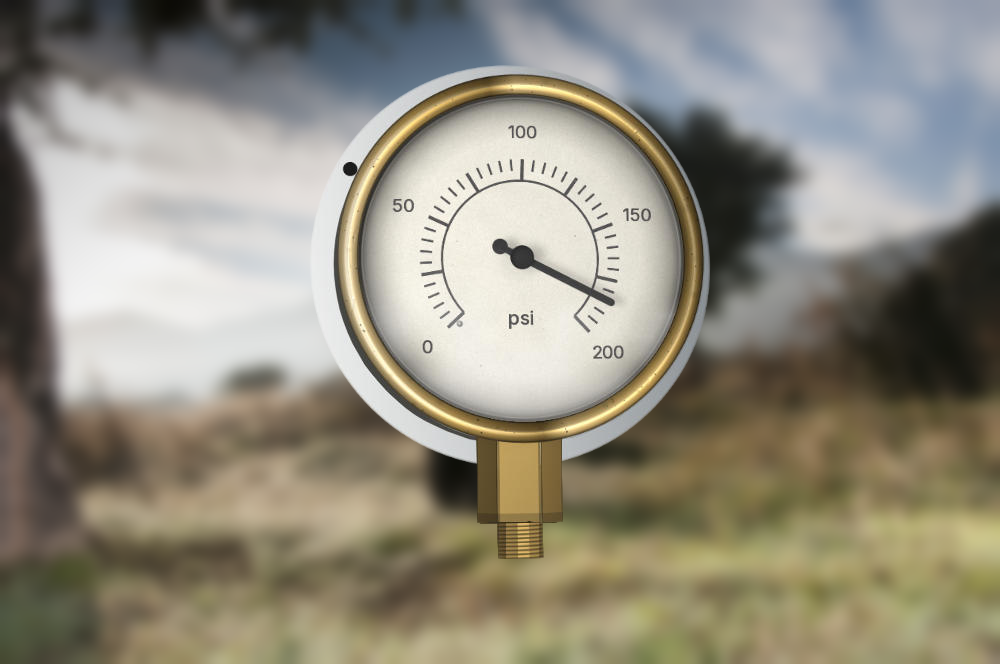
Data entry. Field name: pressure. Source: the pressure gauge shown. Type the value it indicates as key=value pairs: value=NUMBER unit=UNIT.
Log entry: value=185 unit=psi
